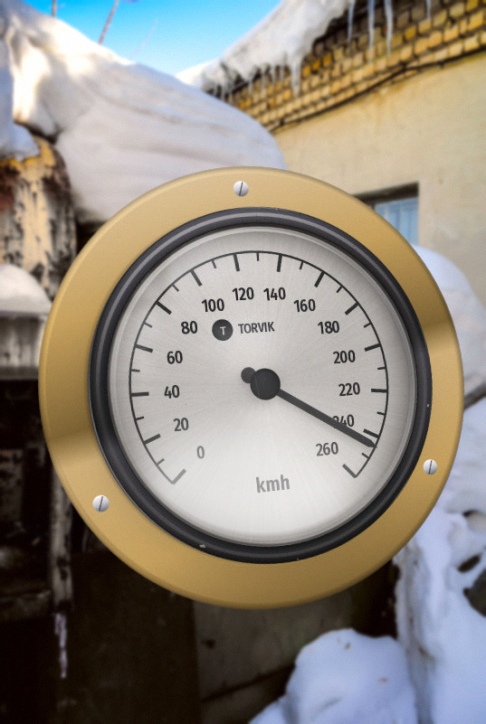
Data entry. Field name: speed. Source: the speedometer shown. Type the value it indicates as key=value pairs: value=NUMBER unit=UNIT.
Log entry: value=245 unit=km/h
